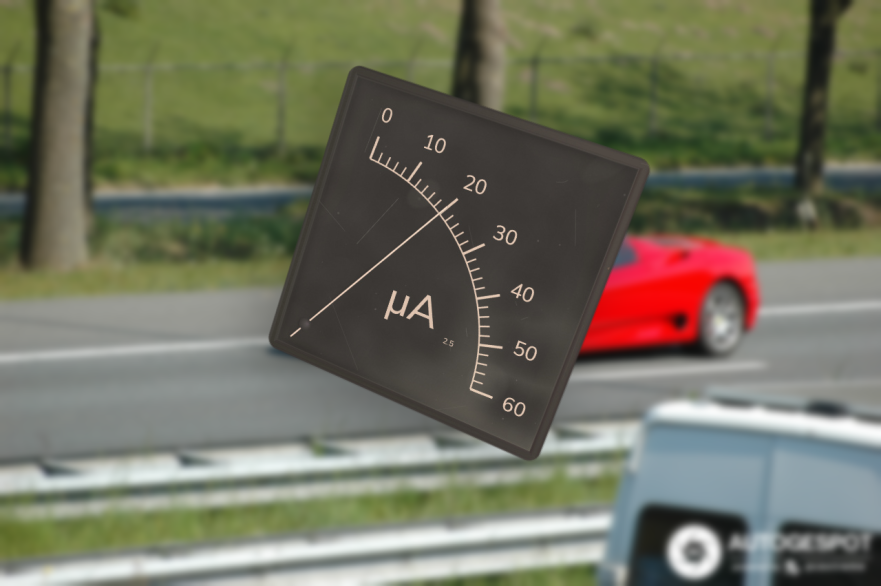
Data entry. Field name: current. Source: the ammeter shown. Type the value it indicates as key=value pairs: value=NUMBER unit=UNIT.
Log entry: value=20 unit=µA
